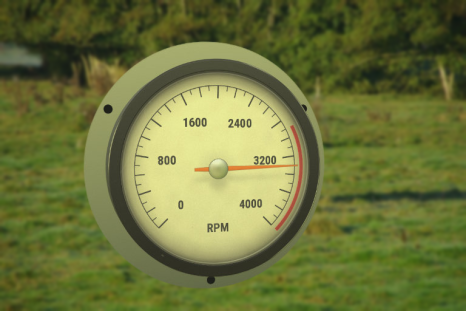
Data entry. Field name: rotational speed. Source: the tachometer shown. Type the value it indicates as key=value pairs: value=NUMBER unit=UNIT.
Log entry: value=3300 unit=rpm
